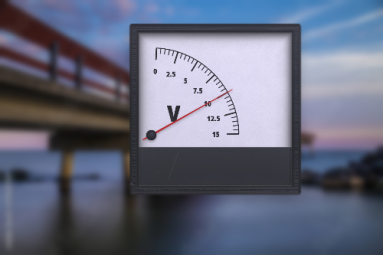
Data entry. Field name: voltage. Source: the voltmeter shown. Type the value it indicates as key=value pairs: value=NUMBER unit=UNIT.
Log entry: value=10 unit=V
